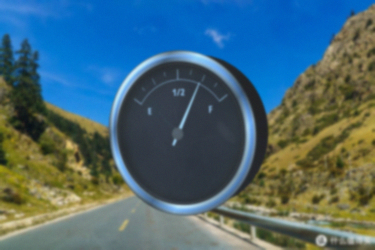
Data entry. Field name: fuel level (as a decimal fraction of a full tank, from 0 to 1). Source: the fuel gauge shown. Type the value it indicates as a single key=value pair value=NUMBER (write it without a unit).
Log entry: value=0.75
